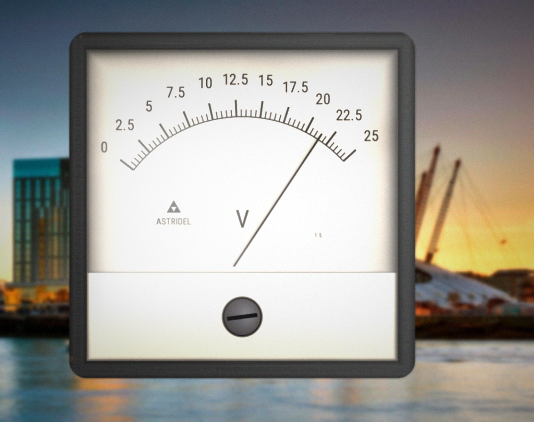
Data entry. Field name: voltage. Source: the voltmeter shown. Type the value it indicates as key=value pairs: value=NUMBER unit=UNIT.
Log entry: value=21.5 unit=V
